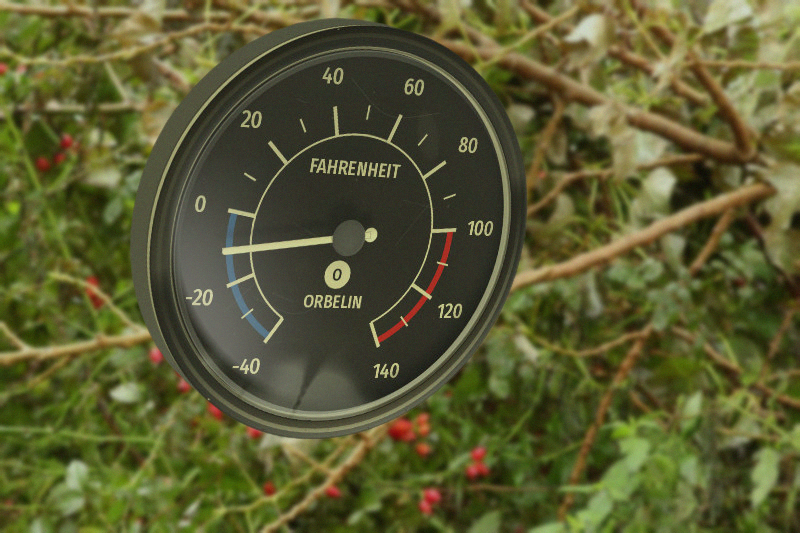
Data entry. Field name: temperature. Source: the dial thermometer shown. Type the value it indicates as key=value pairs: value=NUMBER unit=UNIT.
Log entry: value=-10 unit=°F
